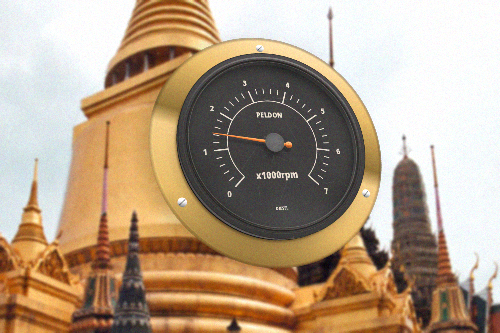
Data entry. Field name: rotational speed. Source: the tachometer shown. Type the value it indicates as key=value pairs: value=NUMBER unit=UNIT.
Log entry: value=1400 unit=rpm
